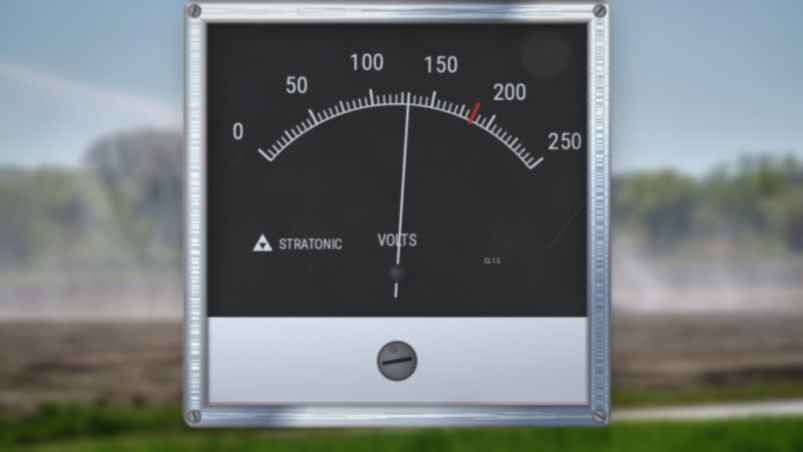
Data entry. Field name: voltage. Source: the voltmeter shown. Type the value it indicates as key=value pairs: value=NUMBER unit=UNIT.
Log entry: value=130 unit=V
